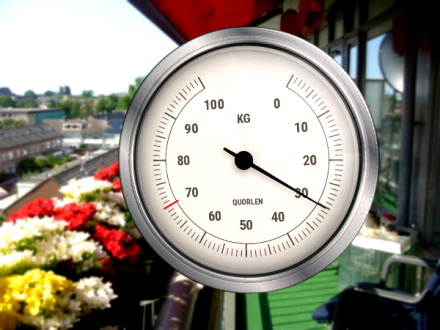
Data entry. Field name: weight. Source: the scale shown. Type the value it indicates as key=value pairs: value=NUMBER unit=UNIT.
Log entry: value=30 unit=kg
